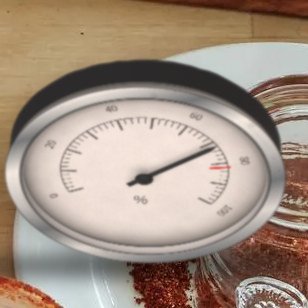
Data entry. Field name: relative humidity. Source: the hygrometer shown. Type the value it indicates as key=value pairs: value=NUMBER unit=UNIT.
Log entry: value=70 unit=%
